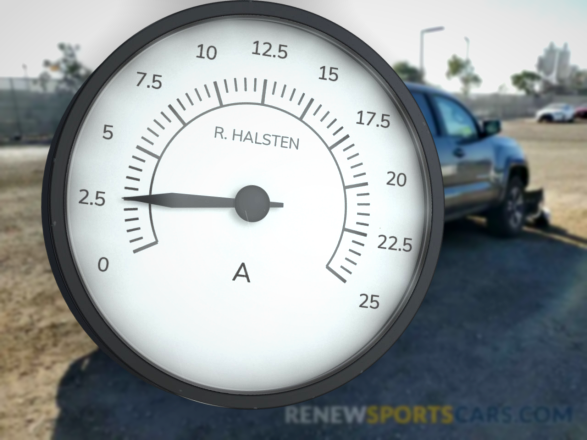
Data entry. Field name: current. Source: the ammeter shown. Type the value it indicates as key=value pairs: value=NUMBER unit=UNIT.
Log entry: value=2.5 unit=A
